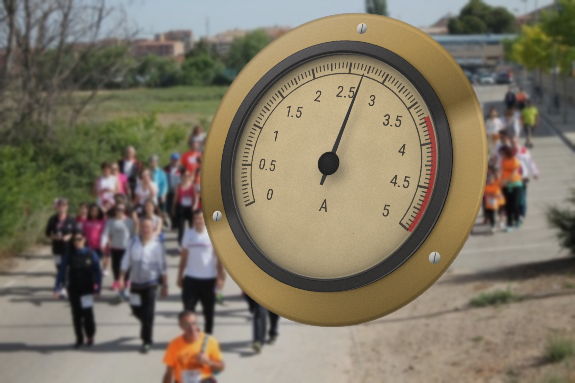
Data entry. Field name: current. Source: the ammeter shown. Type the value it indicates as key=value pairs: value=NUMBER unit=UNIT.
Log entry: value=2.75 unit=A
